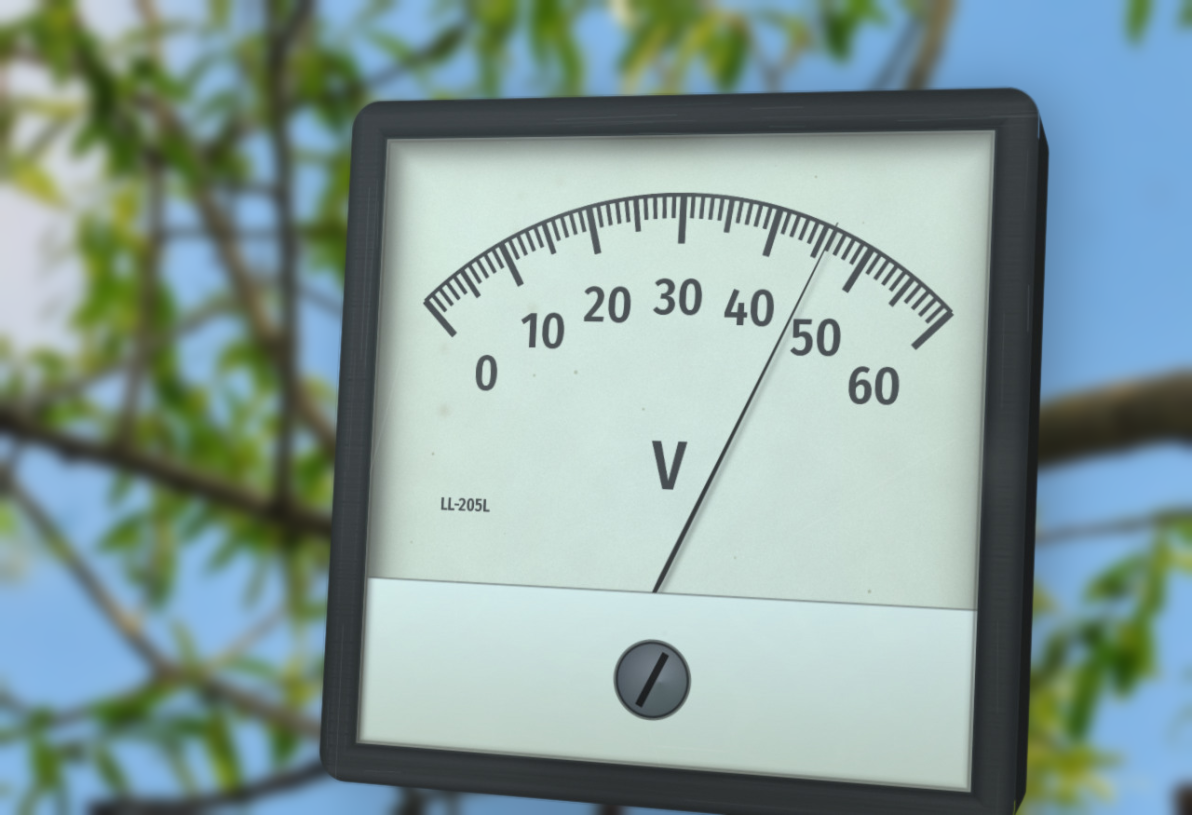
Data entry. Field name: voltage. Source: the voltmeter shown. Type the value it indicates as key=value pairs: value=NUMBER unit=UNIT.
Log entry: value=46 unit=V
